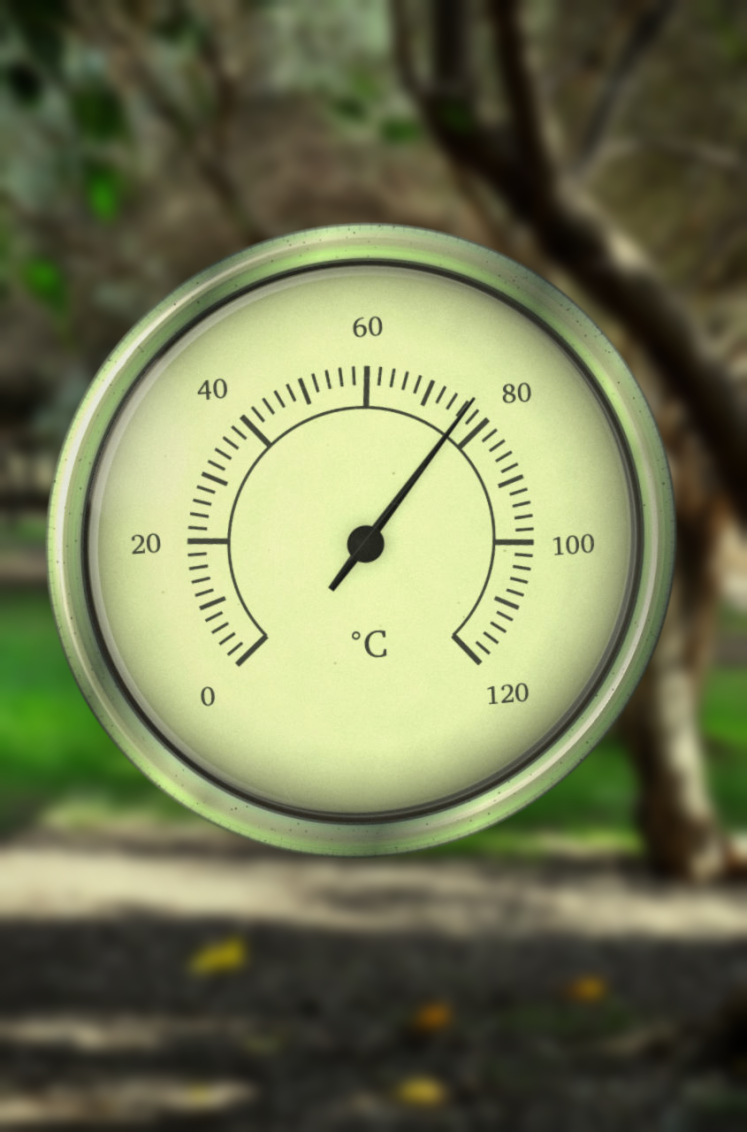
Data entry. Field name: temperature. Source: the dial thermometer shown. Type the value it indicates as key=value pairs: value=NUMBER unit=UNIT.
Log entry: value=76 unit=°C
